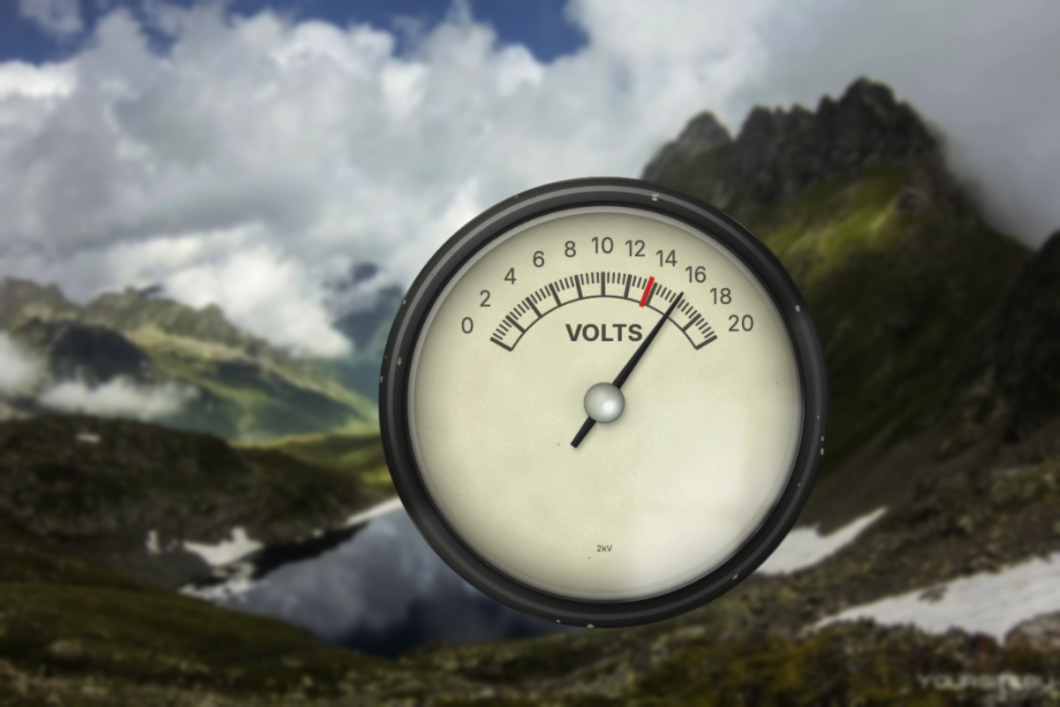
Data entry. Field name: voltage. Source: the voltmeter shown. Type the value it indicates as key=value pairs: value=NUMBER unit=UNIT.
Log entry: value=16 unit=V
